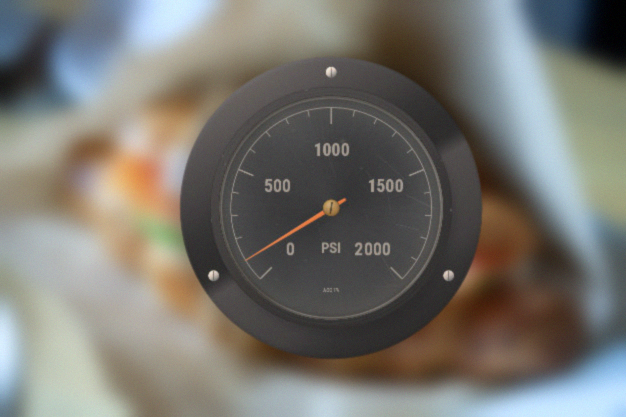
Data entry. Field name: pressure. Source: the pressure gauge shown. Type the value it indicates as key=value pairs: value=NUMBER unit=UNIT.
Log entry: value=100 unit=psi
